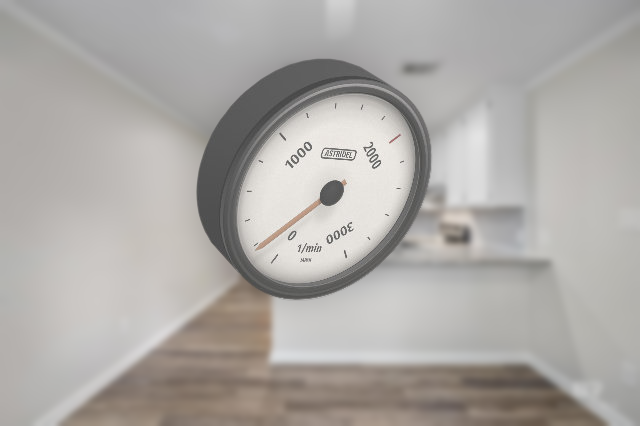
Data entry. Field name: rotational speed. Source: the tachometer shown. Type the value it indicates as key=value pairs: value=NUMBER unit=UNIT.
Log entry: value=200 unit=rpm
